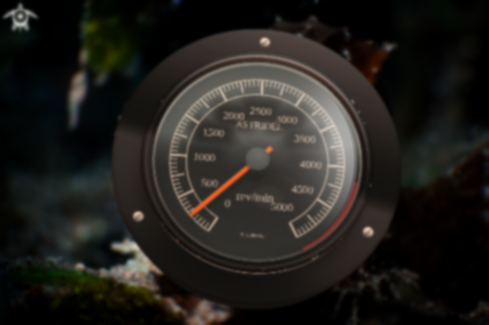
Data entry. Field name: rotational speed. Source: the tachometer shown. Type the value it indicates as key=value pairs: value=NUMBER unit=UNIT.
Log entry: value=250 unit=rpm
